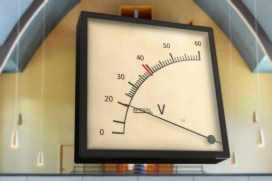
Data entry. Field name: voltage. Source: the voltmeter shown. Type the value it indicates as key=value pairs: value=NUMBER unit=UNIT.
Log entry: value=20 unit=V
